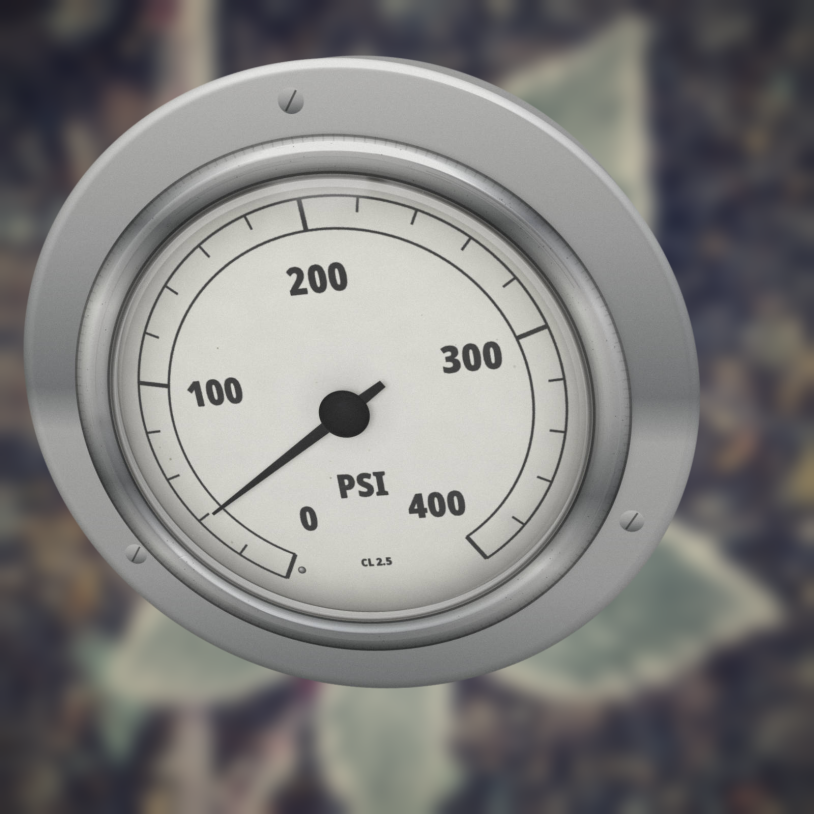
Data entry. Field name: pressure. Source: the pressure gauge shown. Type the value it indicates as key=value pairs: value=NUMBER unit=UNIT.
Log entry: value=40 unit=psi
